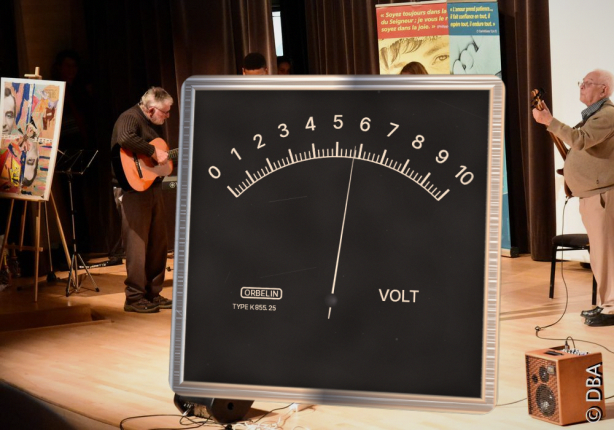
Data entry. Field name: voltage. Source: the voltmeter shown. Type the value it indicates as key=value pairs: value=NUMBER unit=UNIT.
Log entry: value=5.8 unit=V
